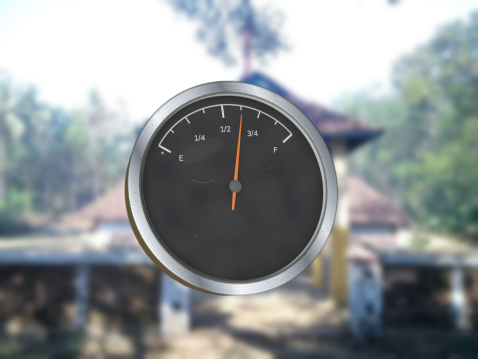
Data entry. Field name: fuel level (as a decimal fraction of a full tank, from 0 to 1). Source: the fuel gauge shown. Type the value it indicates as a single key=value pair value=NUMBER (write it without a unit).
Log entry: value=0.625
